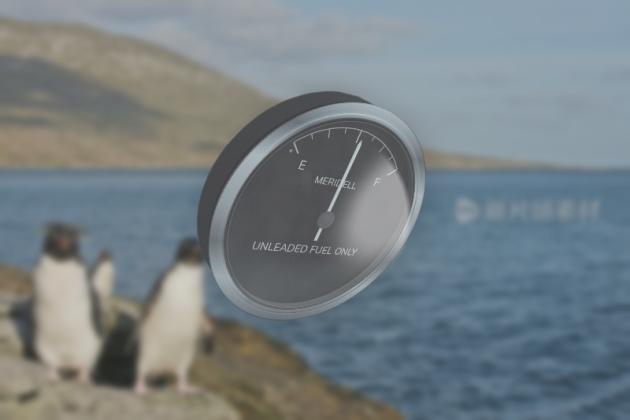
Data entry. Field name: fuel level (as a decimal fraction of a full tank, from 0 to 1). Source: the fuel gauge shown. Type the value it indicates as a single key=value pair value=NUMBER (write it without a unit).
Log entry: value=0.5
